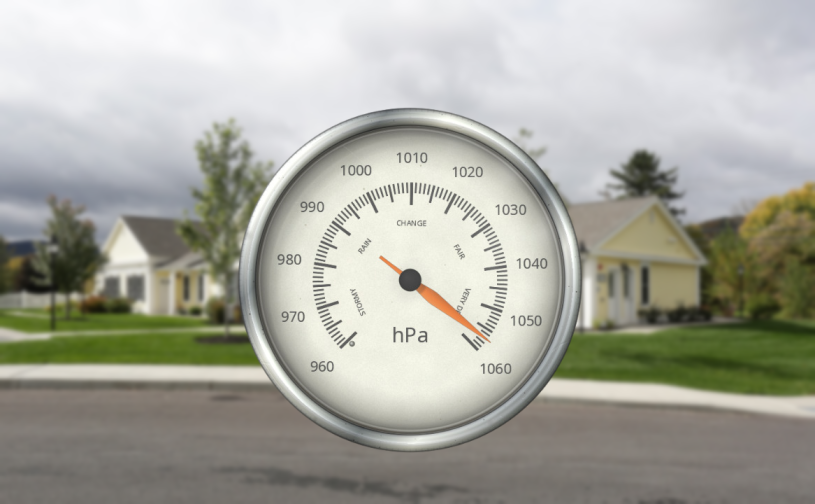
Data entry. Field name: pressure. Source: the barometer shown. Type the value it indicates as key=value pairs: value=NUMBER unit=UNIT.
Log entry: value=1057 unit=hPa
